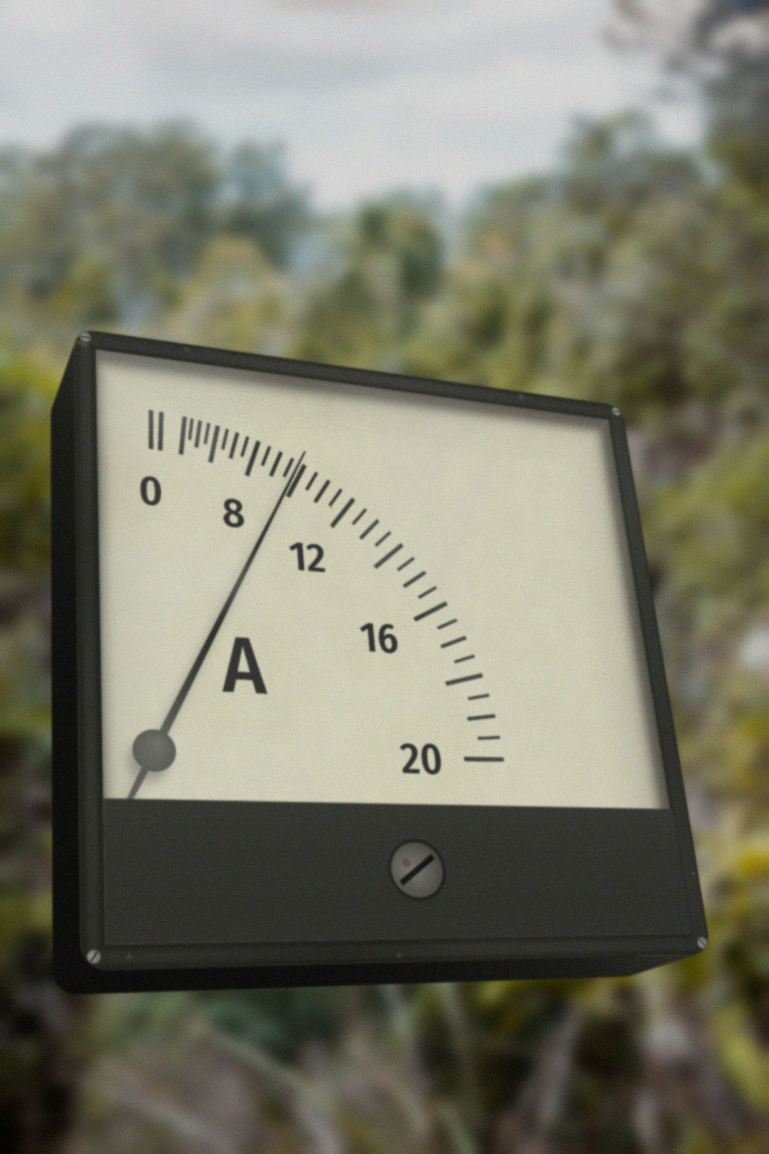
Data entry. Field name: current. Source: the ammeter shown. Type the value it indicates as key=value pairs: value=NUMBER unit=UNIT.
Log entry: value=9.75 unit=A
